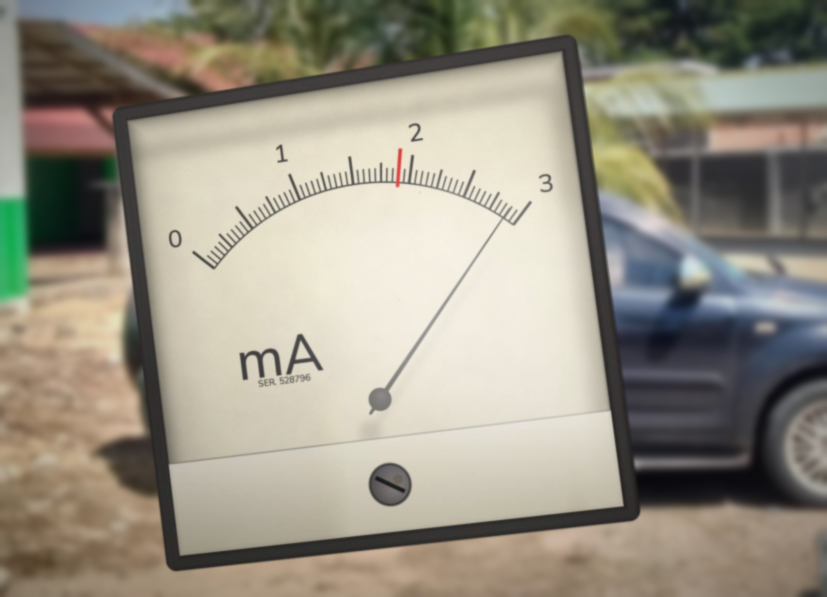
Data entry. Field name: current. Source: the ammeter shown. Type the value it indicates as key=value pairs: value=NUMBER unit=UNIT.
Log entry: value=2.9 unit=mA
